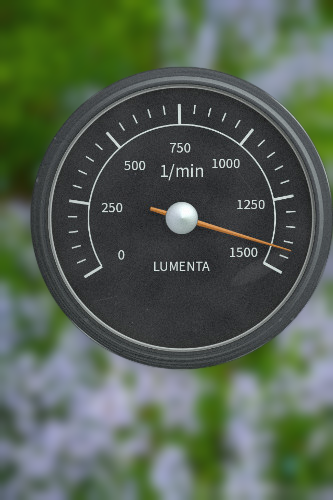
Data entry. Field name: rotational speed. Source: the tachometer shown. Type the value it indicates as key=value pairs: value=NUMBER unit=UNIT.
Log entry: value=1425 unit=rpm
